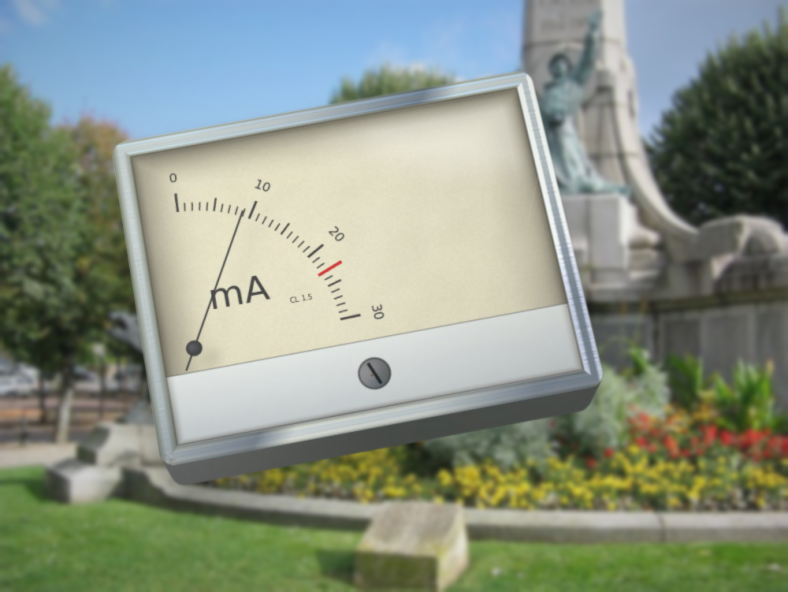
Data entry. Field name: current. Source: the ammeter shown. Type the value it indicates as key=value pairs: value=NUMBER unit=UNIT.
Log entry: value=9 unit=mA
